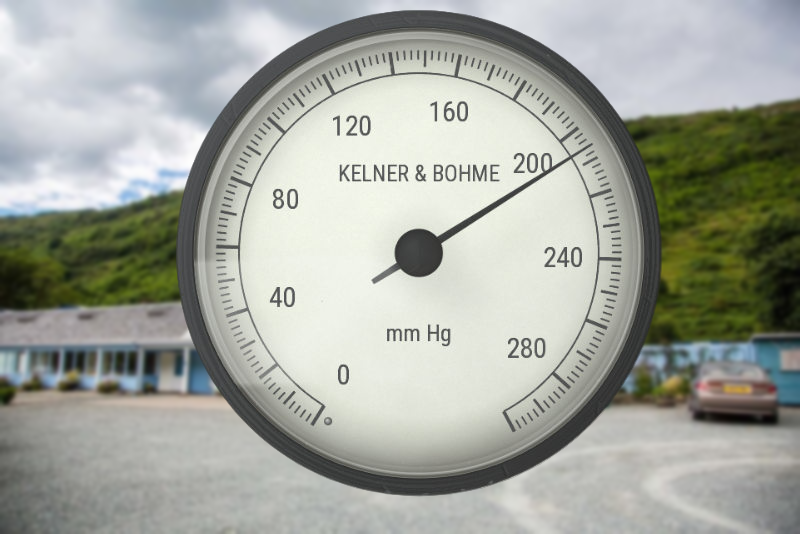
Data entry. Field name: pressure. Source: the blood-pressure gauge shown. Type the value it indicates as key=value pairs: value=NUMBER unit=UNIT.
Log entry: value=206 unit=mmHg
